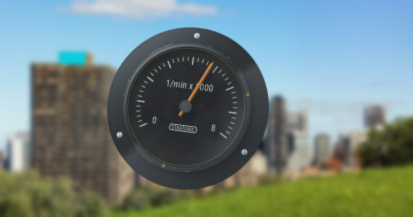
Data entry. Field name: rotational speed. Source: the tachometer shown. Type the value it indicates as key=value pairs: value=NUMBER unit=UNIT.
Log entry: value=4800 unit=rpm
